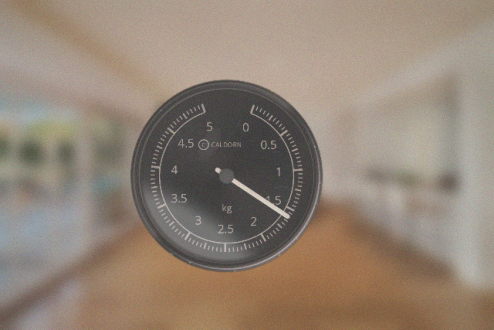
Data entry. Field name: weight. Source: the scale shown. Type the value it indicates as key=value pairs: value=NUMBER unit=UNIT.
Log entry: value=1.6 unit=kg
